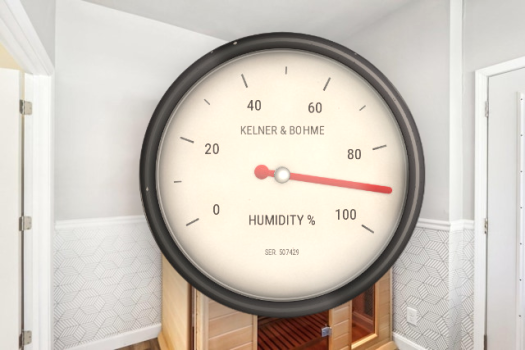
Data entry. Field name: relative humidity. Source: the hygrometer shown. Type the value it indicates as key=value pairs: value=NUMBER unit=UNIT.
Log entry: value=90 unit=%
